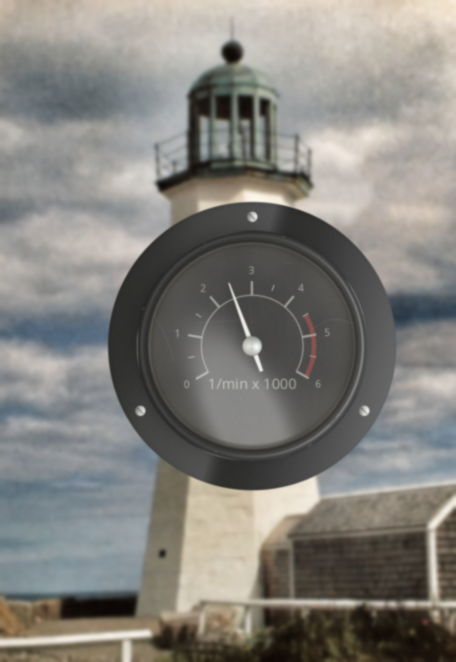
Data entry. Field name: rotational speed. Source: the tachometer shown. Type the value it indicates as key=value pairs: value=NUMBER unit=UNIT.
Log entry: value=2500 unit=rpm
